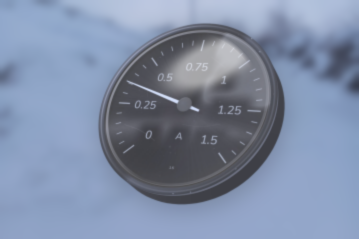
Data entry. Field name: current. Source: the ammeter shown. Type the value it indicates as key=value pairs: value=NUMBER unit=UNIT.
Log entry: value=0.35 unit=A
